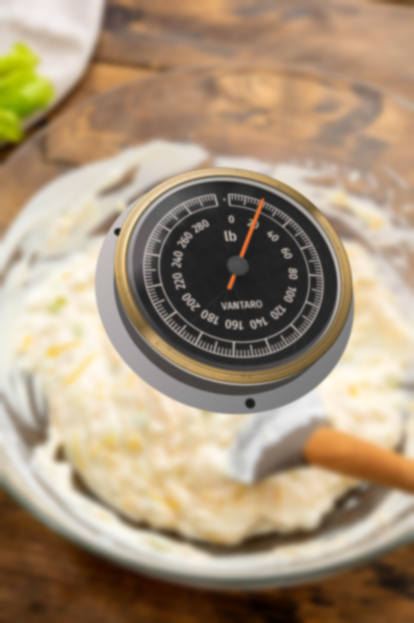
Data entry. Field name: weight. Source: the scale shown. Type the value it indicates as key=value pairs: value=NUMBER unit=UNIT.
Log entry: value=20 unit=lb
